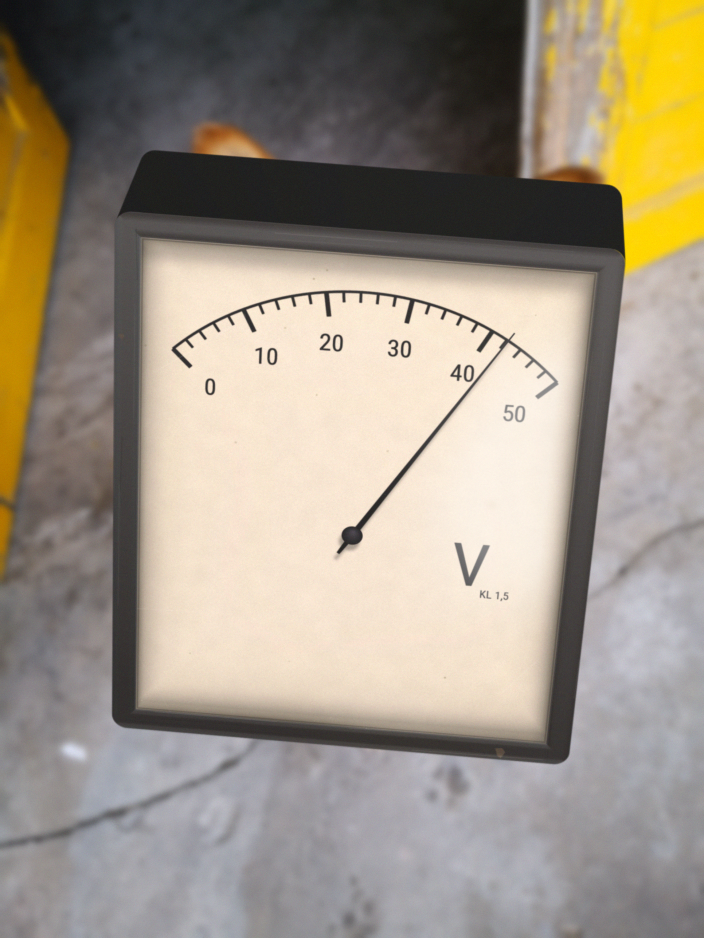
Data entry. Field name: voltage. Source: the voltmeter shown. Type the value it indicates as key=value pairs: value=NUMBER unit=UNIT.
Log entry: value=42 unit=V
